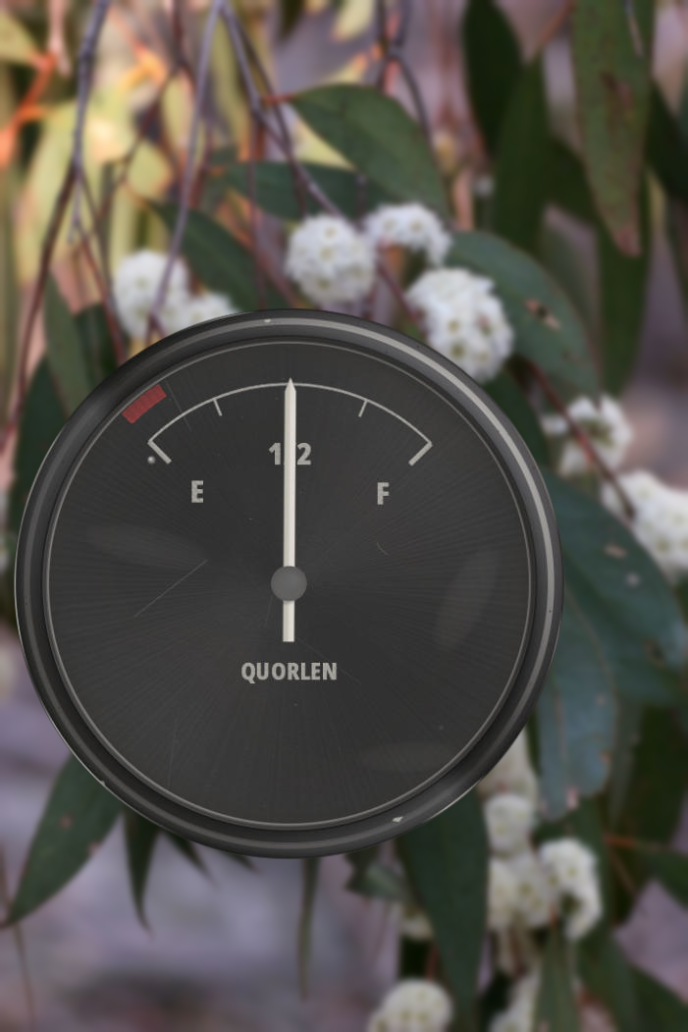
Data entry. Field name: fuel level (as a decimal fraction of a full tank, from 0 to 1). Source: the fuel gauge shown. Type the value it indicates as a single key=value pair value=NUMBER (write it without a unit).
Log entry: value=0.5
